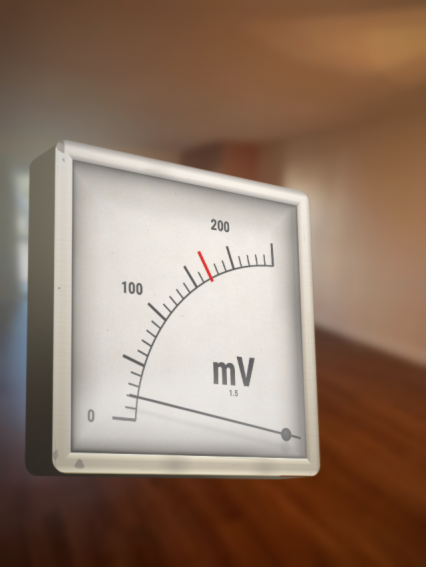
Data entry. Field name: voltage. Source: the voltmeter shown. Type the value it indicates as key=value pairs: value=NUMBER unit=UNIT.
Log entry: value=20 unit=mV
